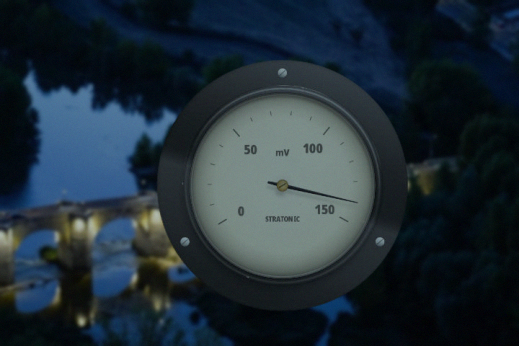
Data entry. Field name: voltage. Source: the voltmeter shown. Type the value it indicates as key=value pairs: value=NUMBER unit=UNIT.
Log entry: value=140 unit=mV
